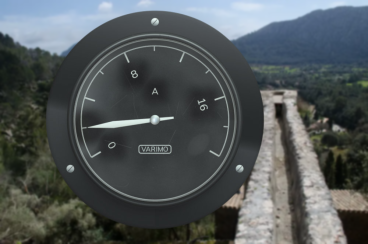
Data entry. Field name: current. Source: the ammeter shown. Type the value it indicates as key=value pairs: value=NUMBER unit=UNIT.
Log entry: value=2 unit=A
